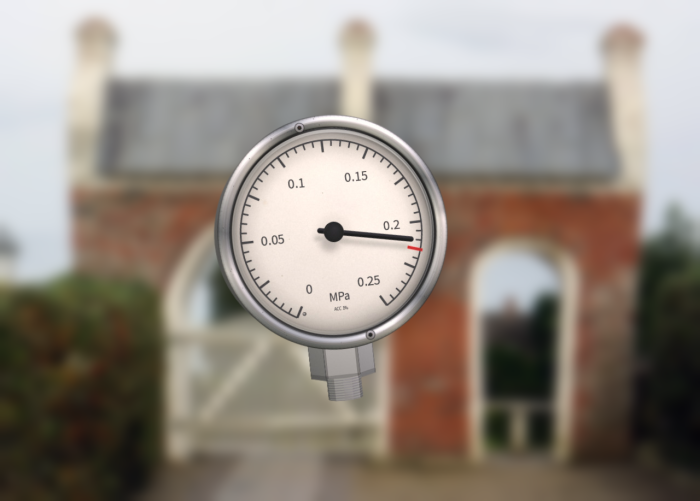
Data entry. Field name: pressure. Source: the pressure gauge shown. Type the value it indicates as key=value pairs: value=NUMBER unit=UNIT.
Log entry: value=0.21 unit=MPa
